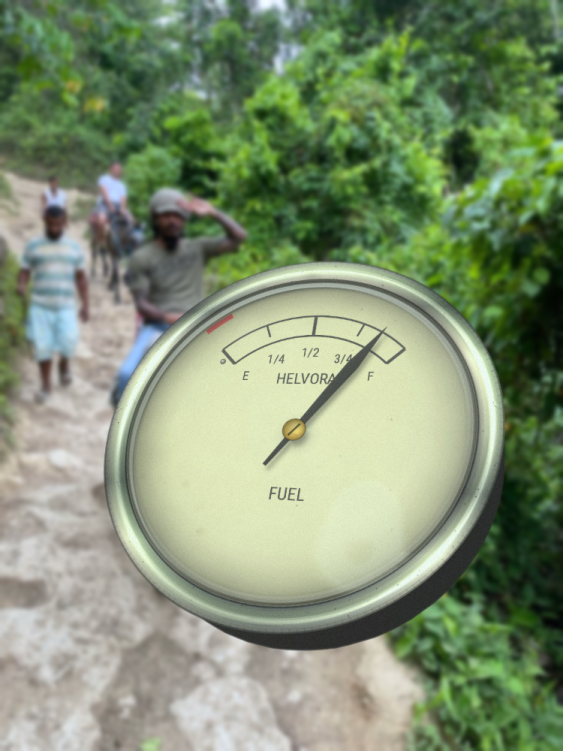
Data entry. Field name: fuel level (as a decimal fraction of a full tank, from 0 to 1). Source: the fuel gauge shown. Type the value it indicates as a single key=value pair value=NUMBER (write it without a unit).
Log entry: value=0.875
